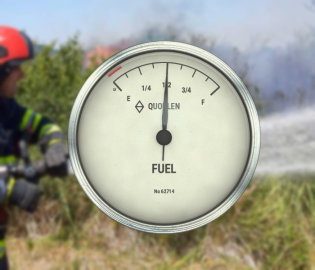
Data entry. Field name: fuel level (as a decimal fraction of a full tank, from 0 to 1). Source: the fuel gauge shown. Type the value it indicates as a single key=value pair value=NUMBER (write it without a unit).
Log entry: value=0.5
